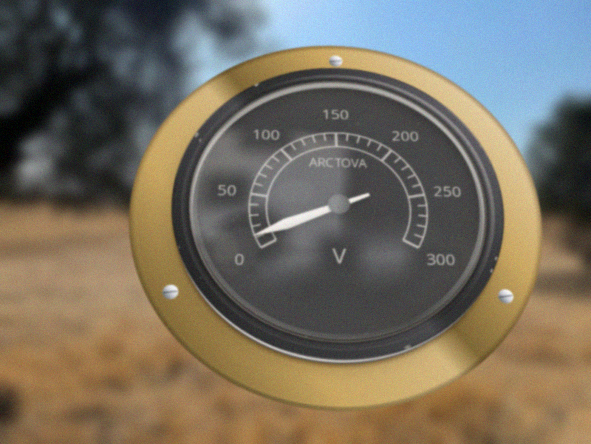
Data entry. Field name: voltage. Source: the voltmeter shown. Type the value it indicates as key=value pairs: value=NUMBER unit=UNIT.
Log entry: value=10 unit=V
